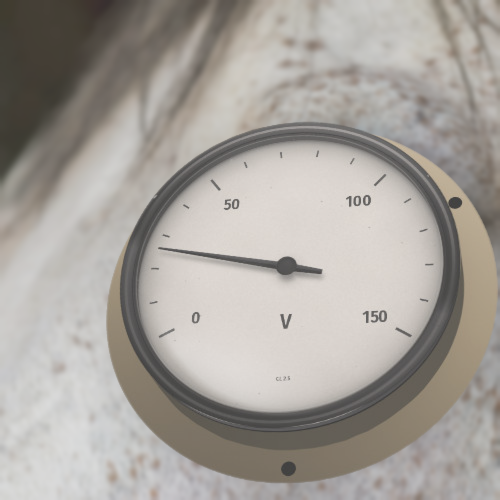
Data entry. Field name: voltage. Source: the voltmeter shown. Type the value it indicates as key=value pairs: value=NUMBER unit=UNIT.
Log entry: value=25 unit=V
